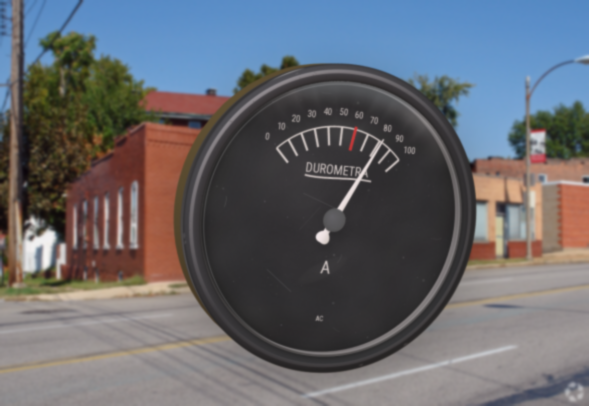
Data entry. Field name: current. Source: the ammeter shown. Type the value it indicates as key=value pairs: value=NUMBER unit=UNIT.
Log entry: value=80 unit=A
